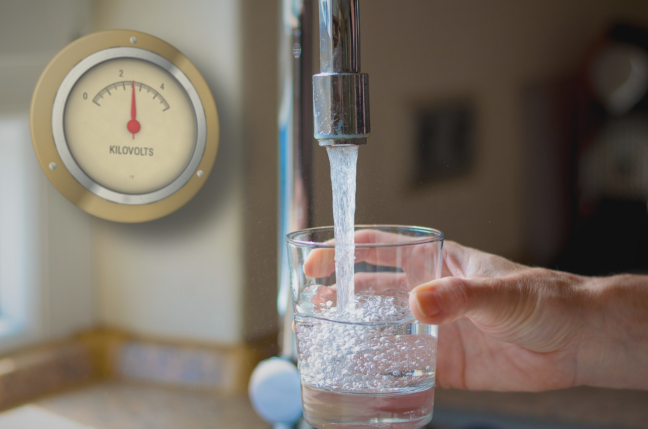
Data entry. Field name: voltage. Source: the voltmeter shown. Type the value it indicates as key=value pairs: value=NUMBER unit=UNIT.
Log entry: value=2.5 unit=kV
